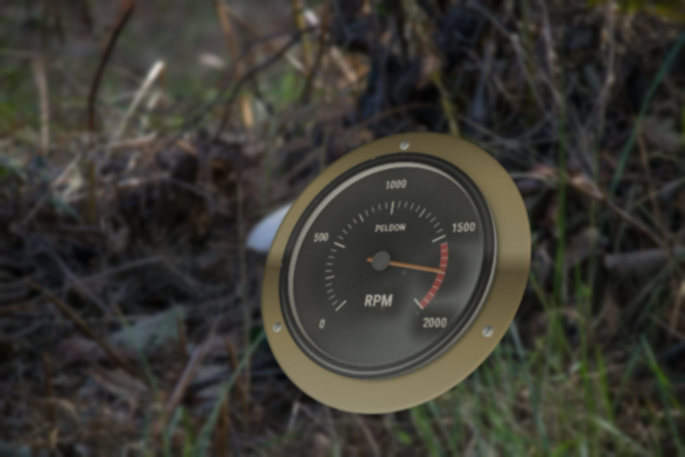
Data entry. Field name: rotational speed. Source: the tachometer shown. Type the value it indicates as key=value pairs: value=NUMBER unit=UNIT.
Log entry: value=1750 unit=rpm
